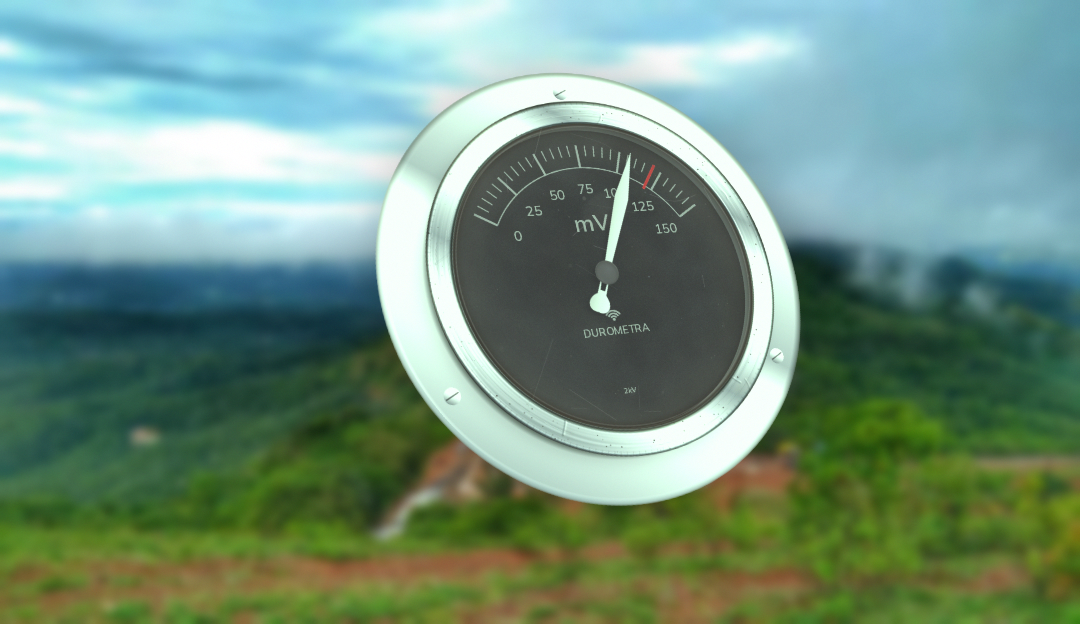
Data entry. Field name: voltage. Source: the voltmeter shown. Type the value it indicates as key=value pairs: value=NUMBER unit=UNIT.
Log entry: value=105 unit=mV
